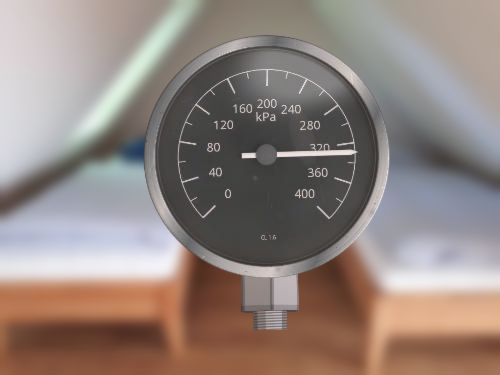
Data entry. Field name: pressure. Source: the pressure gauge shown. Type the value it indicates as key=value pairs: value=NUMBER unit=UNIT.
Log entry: value=330 unit=kPa
